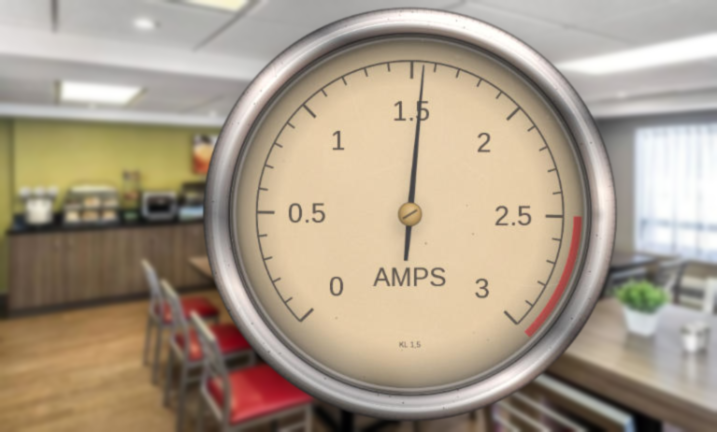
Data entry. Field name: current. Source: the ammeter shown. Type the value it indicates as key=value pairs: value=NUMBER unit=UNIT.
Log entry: value=1.55 unit=A
